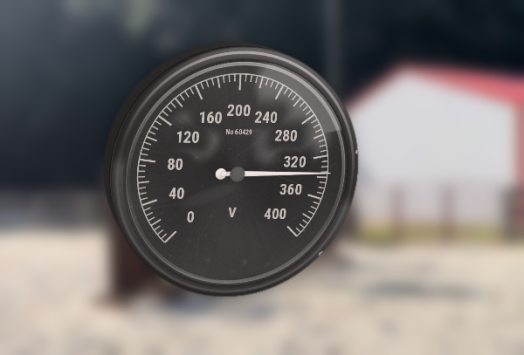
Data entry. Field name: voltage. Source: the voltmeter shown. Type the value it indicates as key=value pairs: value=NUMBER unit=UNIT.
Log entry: value=335 unit=V
